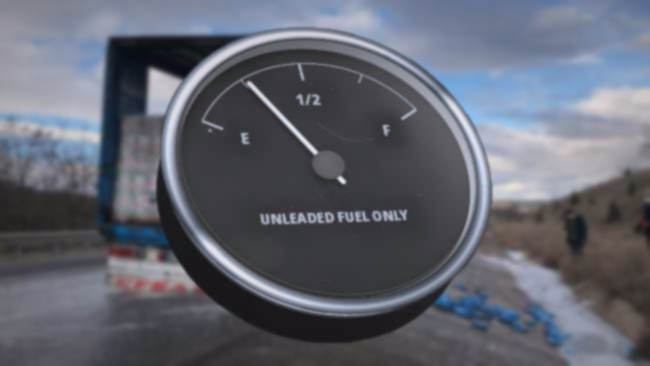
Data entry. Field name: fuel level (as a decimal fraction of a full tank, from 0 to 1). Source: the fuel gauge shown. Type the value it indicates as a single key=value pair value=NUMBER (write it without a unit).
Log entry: value=0.25
